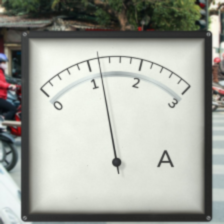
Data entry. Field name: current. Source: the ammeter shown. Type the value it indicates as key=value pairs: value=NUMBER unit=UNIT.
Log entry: value=1.2 unit=A
